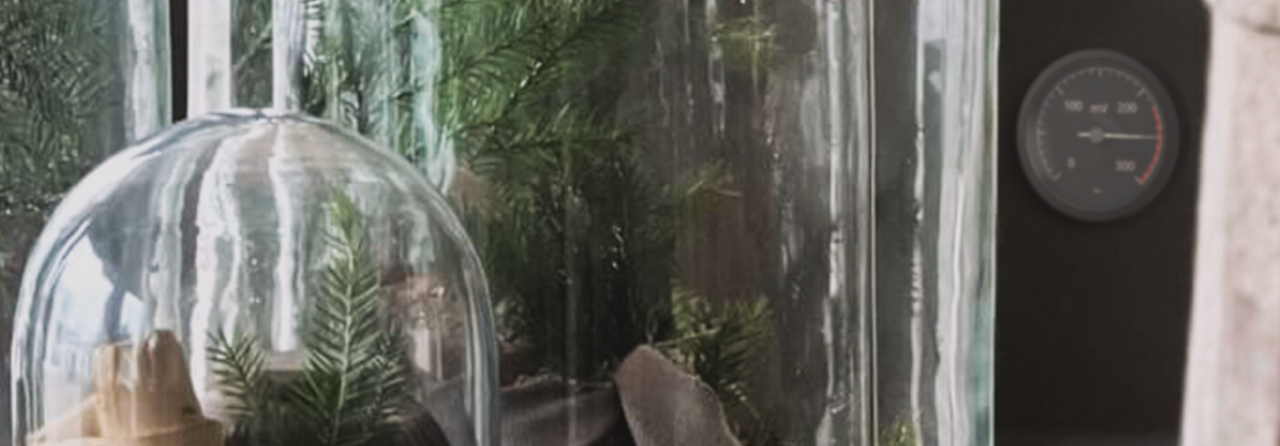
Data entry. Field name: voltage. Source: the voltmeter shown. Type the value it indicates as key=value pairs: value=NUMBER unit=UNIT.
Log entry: value=250 unit=mV
